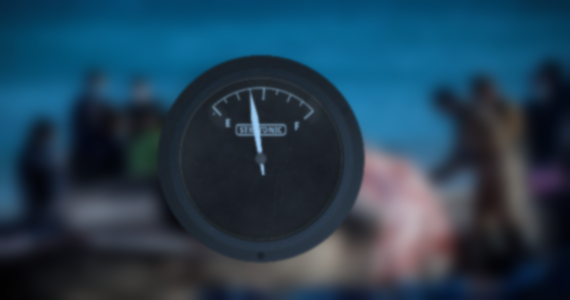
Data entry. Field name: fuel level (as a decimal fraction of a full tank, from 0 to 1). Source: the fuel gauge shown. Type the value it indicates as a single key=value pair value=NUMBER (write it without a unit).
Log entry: value=0.375
